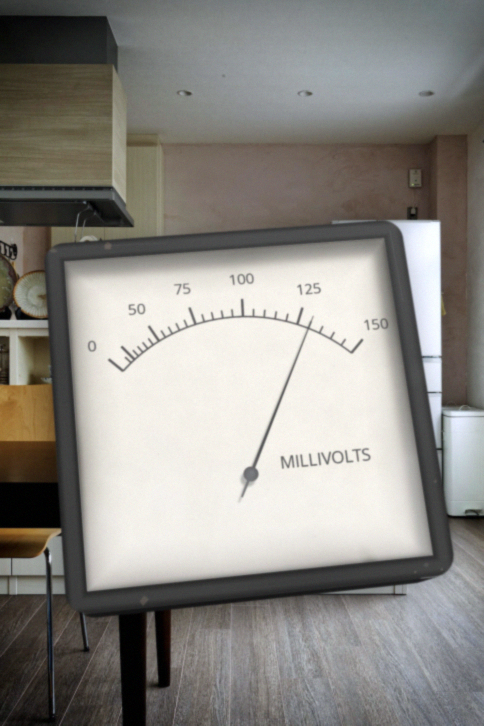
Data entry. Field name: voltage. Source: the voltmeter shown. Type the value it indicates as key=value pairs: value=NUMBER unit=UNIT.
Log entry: value=130 unit=mV
